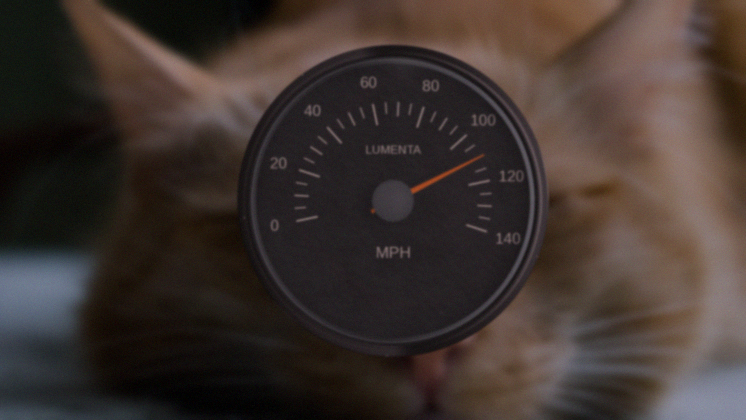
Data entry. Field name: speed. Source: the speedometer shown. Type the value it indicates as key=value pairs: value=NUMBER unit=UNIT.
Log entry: value=110 unit=mph
